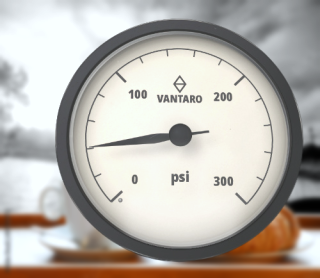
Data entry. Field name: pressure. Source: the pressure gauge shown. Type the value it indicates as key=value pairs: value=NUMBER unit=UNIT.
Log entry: value=40 unit=psi
